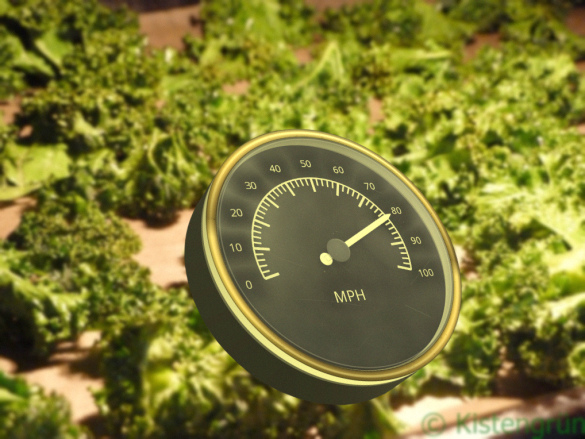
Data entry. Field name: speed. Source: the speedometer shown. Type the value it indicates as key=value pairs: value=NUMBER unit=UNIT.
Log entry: value=80 unit=mph
